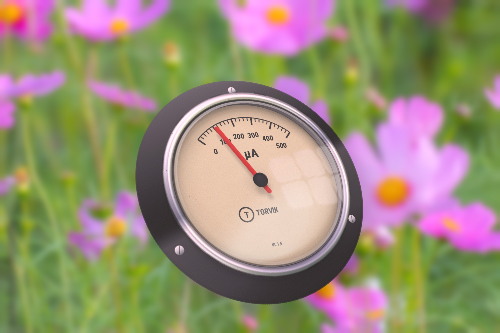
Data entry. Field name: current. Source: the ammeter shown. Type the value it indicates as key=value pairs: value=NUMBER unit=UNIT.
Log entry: value=100 unit=µA
